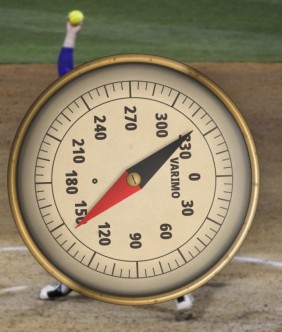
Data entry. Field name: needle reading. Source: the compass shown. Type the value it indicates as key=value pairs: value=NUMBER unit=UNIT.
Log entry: value=142.5 unit=°
